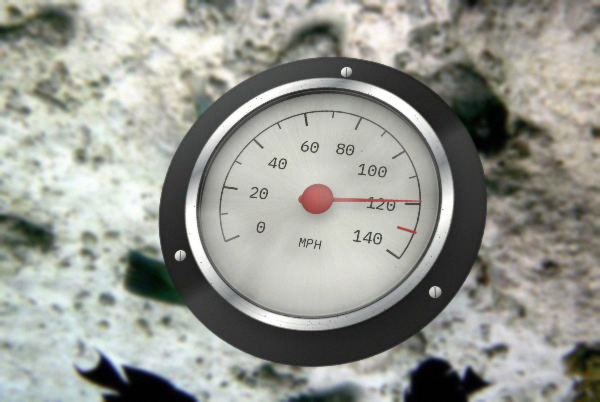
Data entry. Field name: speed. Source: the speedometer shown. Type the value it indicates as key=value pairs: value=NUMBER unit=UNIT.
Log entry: value=120 unit=mph
